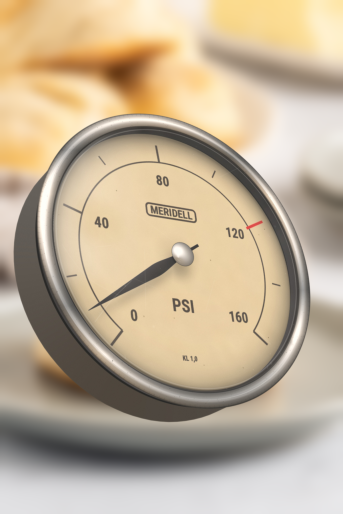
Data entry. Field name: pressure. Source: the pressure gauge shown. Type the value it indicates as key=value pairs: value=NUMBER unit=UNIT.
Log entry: value=10 unit=psi
